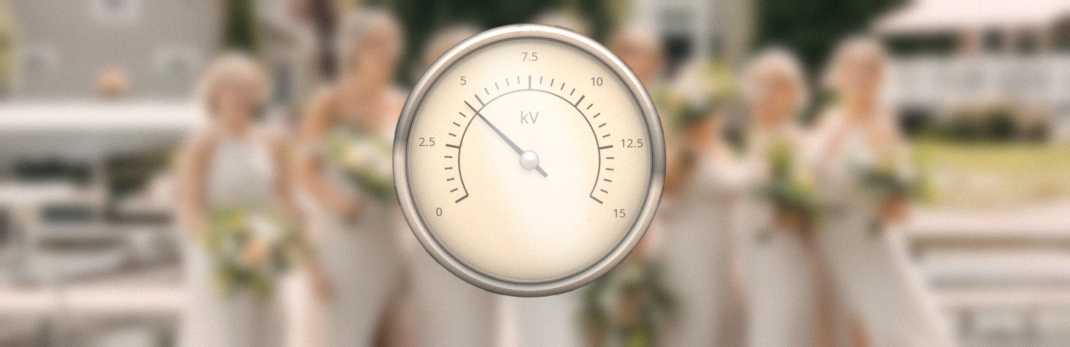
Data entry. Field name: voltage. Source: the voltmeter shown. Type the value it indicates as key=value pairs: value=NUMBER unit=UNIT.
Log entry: value=4.5 unit=kV
